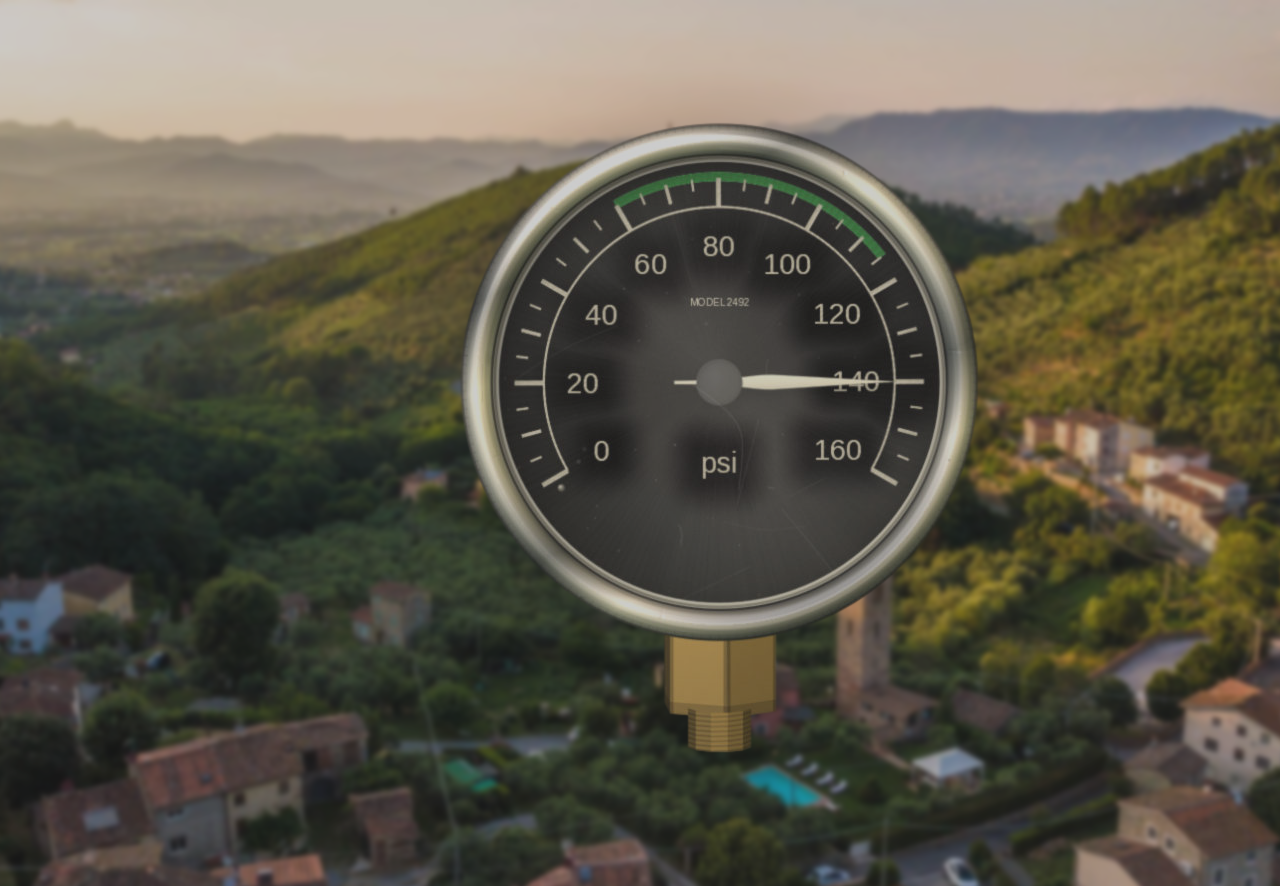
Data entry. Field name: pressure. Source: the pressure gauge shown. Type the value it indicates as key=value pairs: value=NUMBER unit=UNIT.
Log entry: value=140 unit=psi
